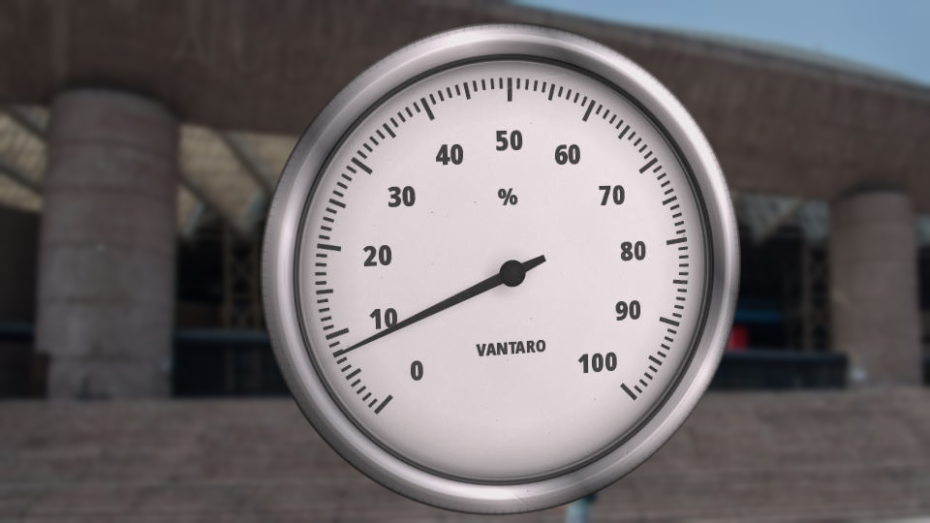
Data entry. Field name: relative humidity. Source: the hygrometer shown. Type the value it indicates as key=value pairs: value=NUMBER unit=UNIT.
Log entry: value=8 unit=%
